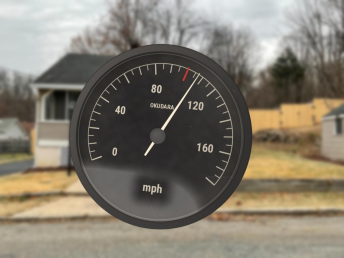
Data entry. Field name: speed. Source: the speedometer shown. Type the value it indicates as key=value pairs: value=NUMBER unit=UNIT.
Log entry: value=107.5 unit=mph
